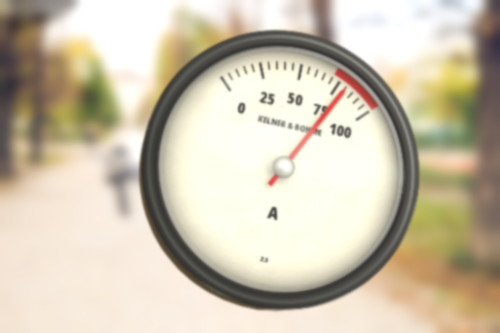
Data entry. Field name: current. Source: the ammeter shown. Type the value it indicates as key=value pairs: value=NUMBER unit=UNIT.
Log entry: value=80 unit=A
